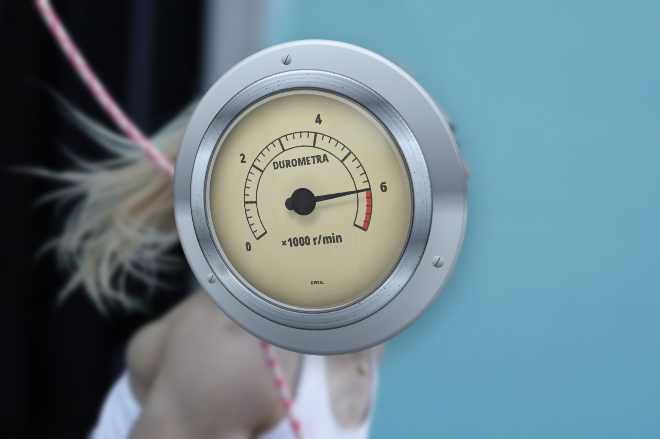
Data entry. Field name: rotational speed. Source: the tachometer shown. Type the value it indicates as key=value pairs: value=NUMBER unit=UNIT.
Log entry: value=6000 unit=rpm
